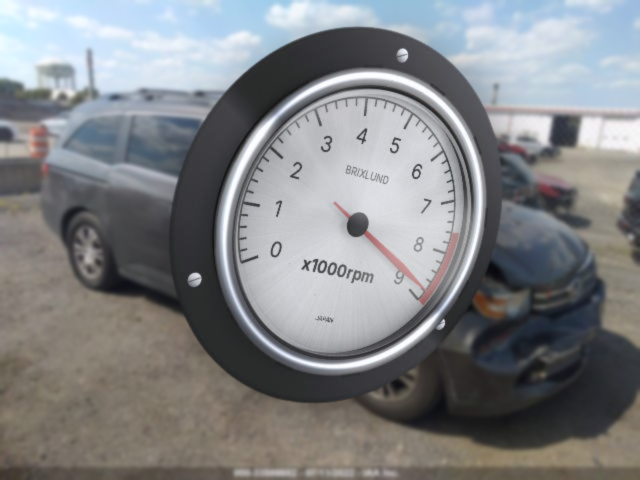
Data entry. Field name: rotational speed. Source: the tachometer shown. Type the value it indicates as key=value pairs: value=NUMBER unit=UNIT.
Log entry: value=8800 unit=rpm
